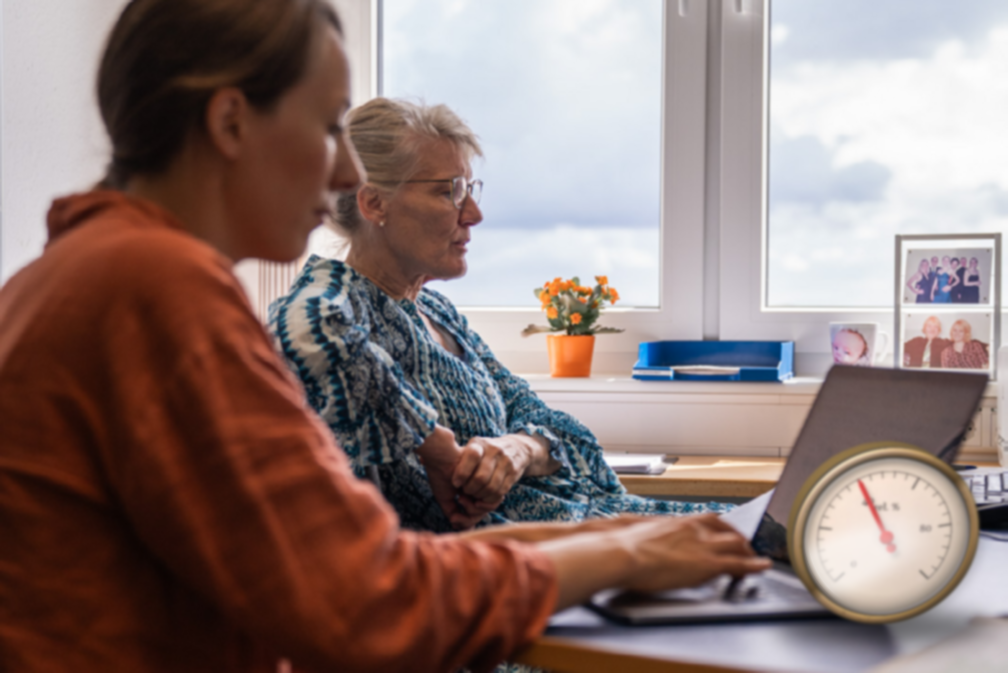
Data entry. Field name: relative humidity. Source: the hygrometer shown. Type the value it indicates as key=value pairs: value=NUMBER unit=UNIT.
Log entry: value=40 unit=%
